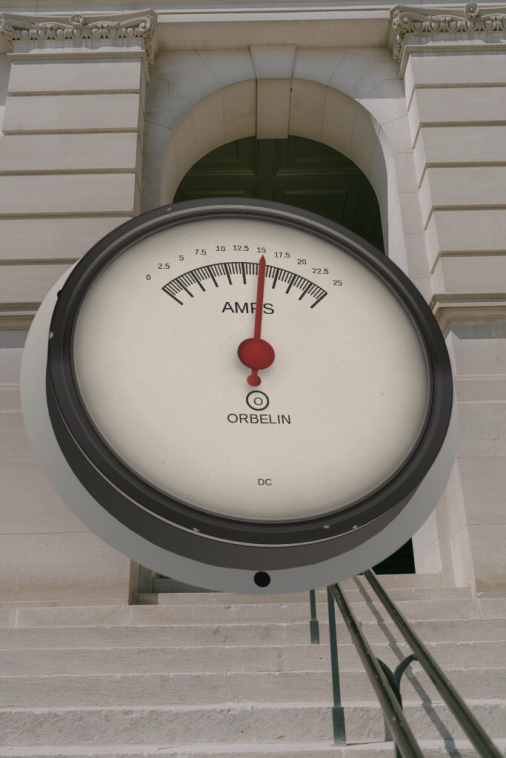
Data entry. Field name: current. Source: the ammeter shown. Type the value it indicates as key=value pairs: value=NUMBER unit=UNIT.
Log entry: value=15 unit=A
